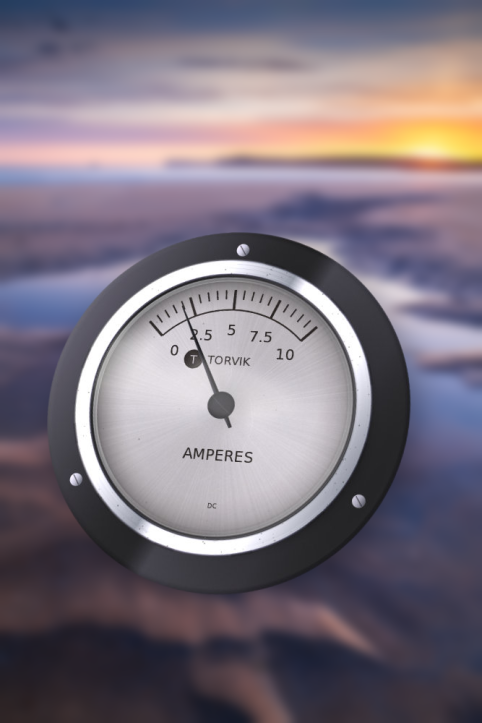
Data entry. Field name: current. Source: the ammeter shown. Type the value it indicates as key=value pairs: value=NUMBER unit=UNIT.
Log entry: value=2 unit=A
